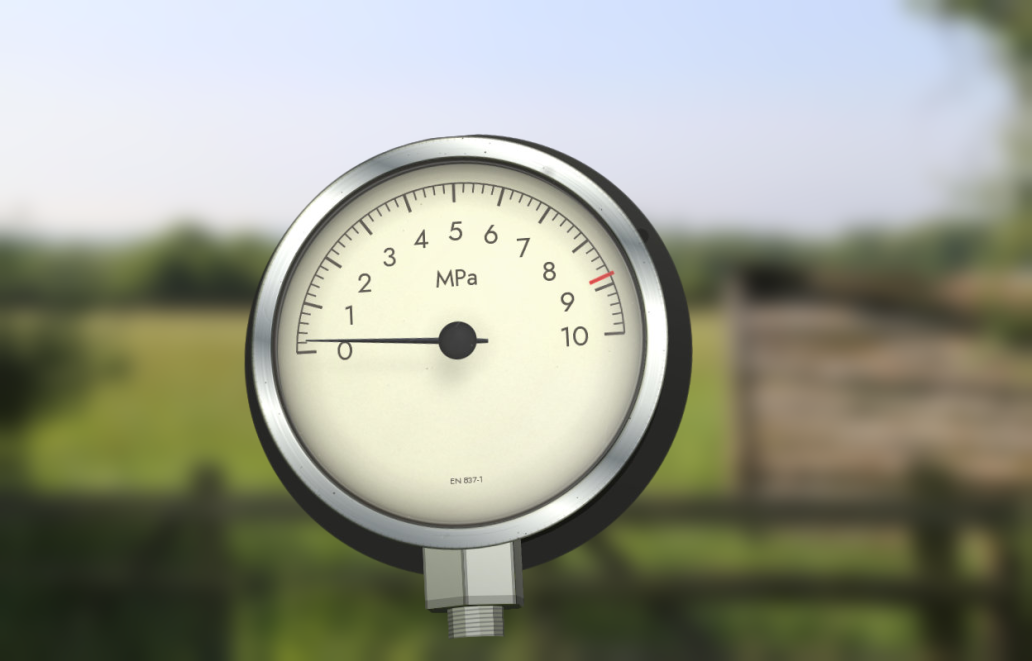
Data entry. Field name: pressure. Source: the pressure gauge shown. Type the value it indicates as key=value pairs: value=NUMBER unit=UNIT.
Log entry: value=0.2 unit=MPa
